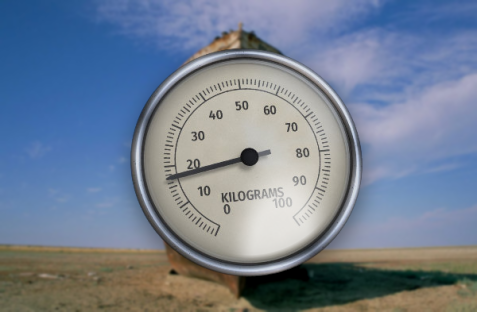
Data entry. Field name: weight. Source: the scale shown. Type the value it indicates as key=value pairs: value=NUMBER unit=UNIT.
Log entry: value=17 unit=kg
